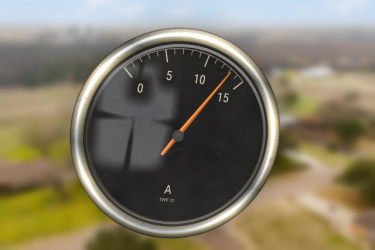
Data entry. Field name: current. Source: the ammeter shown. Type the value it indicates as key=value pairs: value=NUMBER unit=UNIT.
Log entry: value=13 unit=A
